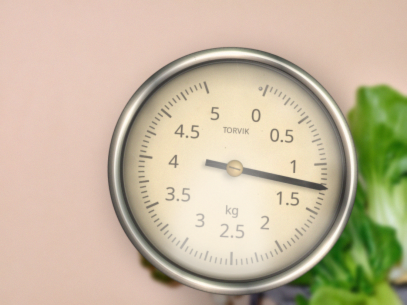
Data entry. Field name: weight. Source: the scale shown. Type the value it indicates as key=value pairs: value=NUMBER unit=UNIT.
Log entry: value=1.25 unit=kg
